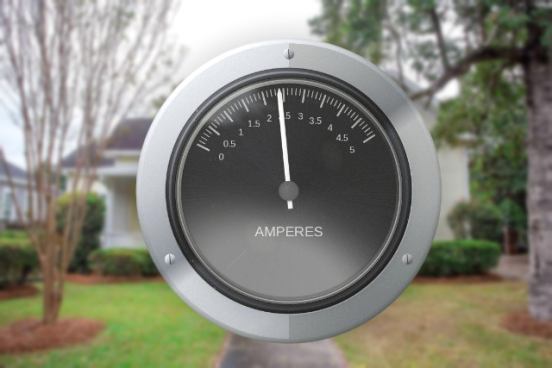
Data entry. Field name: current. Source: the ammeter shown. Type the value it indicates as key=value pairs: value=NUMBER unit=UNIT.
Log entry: value=2.4 unit=A
